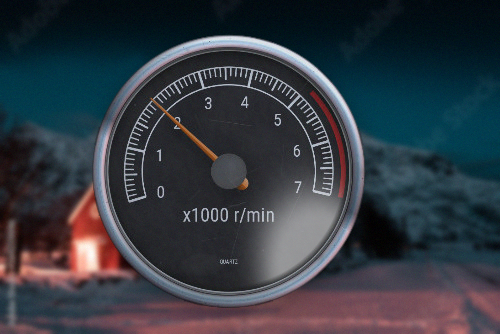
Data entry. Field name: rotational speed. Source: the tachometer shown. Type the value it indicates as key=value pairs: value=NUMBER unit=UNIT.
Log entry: value=2000 unit=rpm
